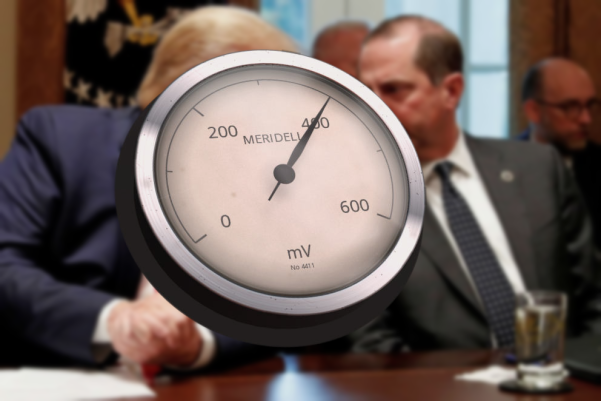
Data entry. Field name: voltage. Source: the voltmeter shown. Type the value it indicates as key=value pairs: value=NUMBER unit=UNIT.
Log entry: value=400 unit=mV
